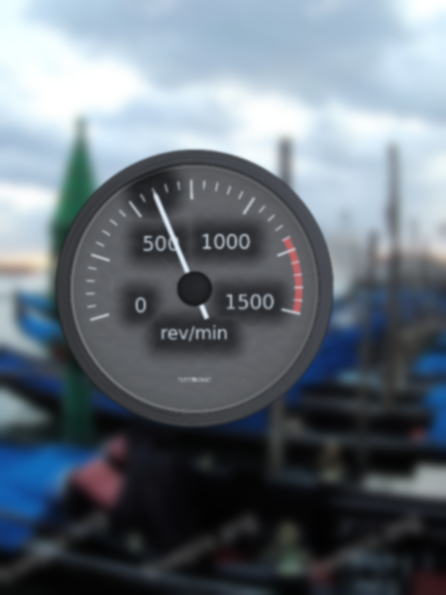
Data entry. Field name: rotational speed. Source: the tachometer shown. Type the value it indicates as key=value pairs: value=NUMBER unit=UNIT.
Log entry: value=600 unit=rpm
